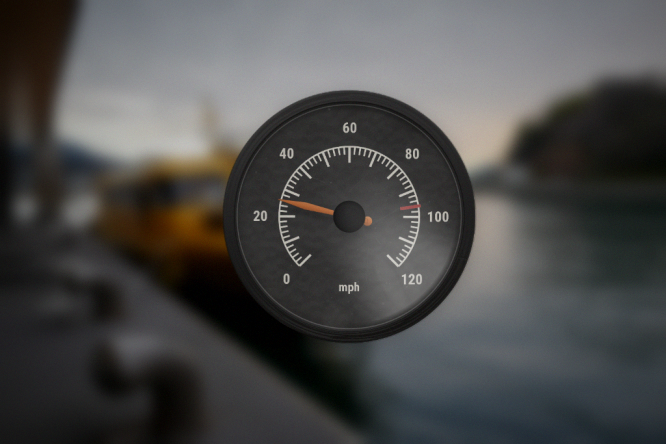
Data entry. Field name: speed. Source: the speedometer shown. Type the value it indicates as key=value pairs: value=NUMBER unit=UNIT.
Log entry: value=26 unit=mph
